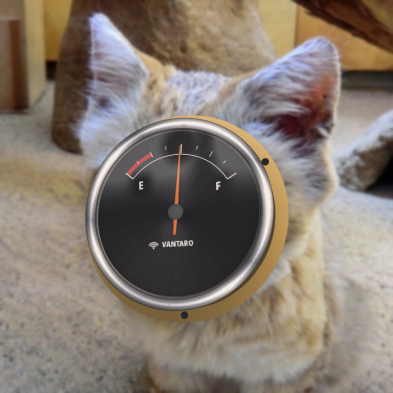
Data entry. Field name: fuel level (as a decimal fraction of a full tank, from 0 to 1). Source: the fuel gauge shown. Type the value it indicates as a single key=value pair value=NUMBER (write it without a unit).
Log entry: value=0.5
